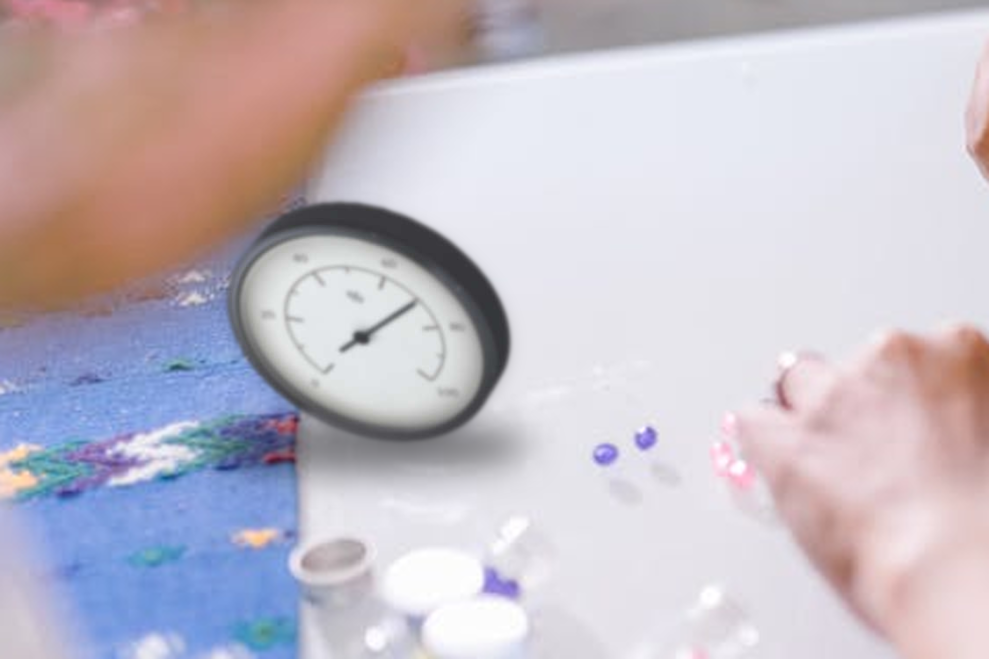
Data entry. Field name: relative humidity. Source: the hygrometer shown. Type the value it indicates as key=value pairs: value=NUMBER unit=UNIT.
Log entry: value=70 unit=%
